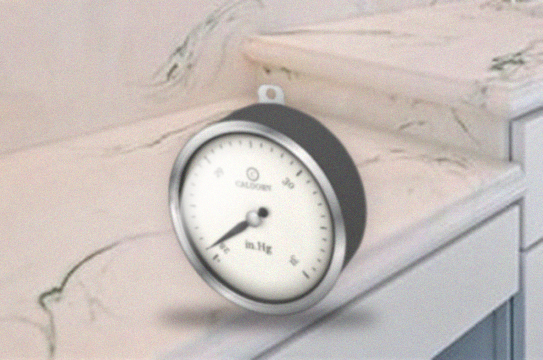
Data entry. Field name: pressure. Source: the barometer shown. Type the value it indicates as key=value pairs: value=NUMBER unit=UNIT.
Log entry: value=28.1 unit=inHg
